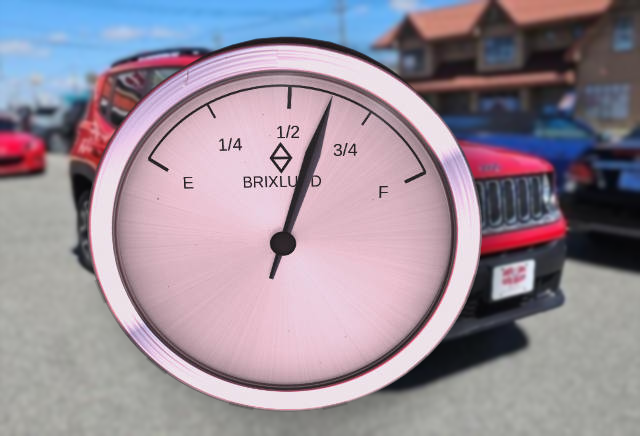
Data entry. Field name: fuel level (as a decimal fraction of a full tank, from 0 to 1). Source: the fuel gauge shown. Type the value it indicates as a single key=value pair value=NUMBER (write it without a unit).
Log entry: value=0.625
